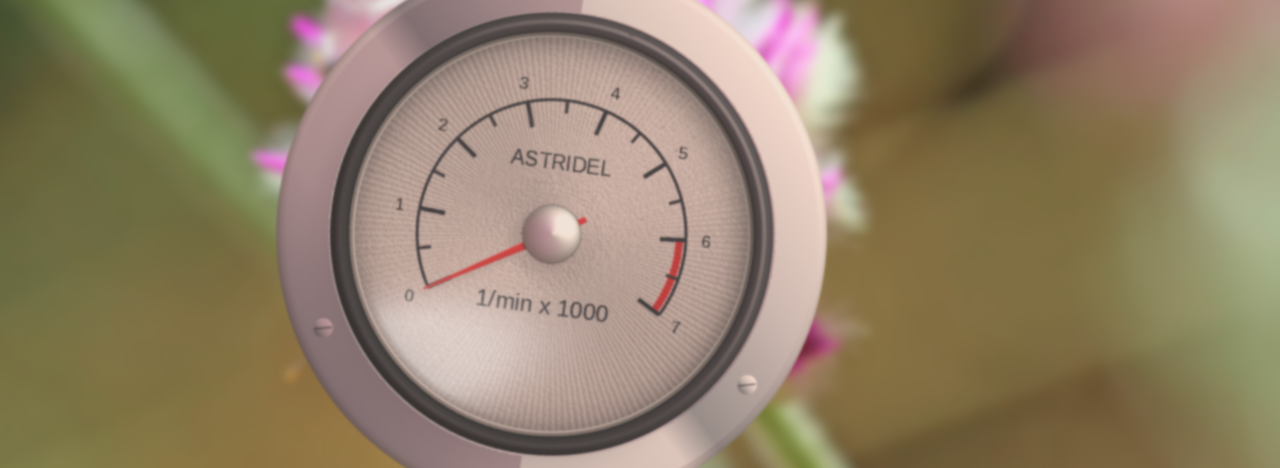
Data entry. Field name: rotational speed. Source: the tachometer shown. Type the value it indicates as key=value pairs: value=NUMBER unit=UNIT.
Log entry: value=0 unit=rpm
